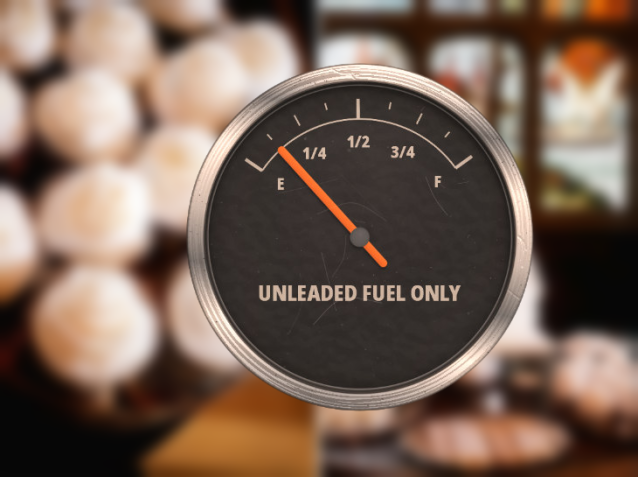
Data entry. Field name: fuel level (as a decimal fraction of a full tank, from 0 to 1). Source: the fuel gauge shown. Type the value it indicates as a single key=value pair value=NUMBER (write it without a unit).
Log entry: value=0.125
